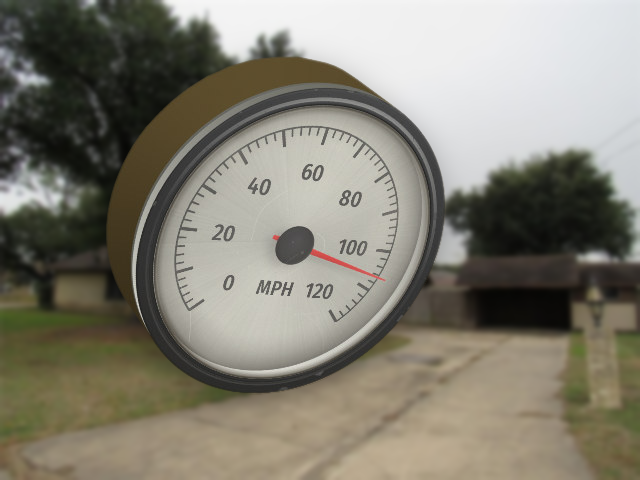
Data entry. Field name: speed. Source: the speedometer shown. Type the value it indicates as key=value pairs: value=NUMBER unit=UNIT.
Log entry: value=106 unit=mph
